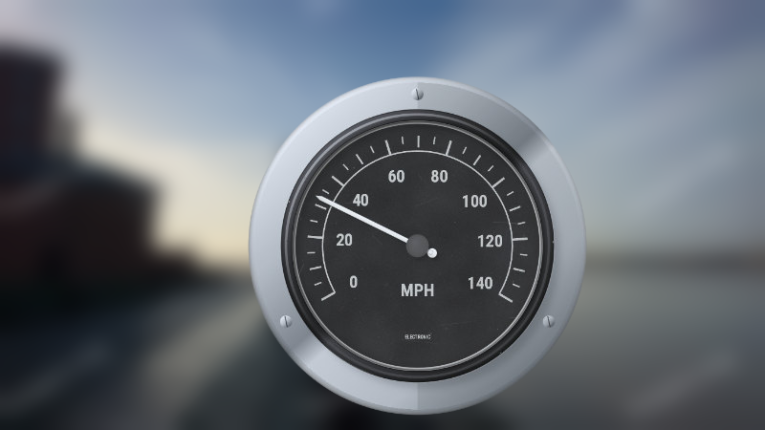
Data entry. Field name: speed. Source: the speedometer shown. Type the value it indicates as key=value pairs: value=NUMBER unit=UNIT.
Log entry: value=32.5 unit=mph
